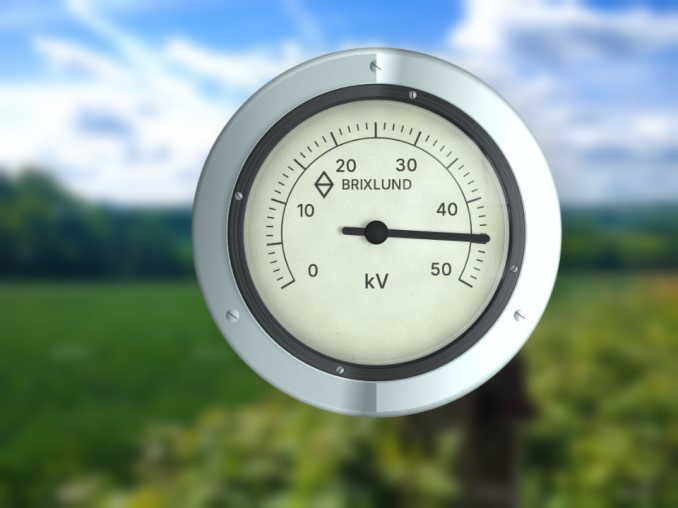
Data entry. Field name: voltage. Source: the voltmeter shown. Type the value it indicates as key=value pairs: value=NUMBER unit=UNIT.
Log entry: value=44.5 unit=kV
